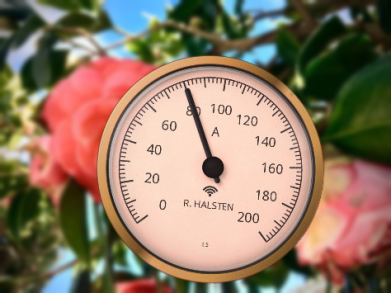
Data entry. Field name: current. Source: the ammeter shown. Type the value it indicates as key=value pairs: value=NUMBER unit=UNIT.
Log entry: value=80 unit=A
